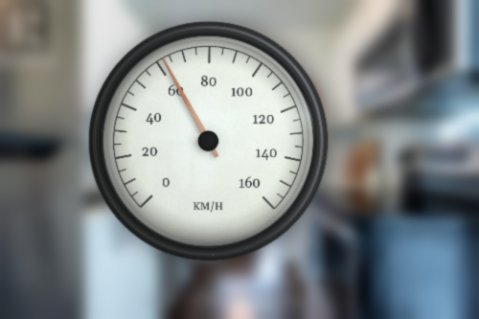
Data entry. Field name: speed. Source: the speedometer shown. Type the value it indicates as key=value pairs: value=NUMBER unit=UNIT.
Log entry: value=62.5 unit=km/h
